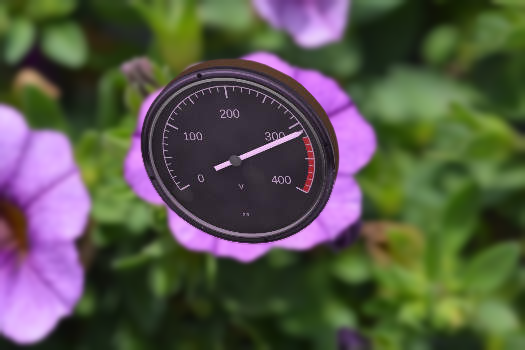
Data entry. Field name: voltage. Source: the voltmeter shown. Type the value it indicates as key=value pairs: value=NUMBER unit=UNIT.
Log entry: value=310 unit=V
